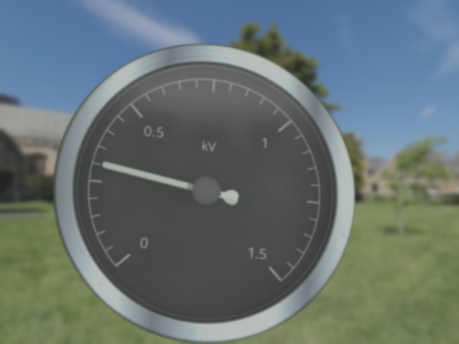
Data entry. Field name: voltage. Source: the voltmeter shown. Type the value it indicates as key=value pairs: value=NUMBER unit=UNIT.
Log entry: value=0.3 unit=kV
